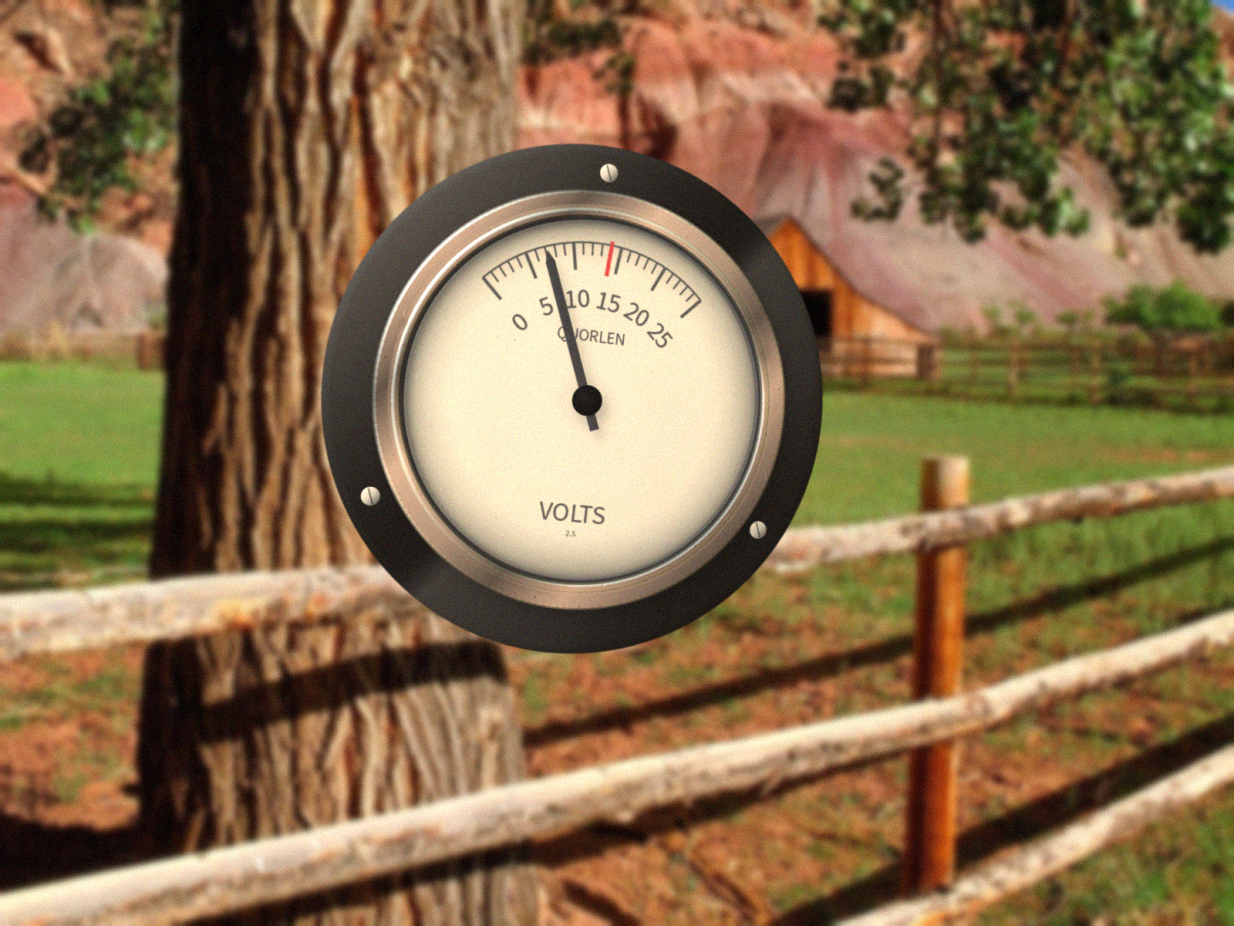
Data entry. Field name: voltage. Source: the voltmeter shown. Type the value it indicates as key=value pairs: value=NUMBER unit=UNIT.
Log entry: value=7 unit=V
